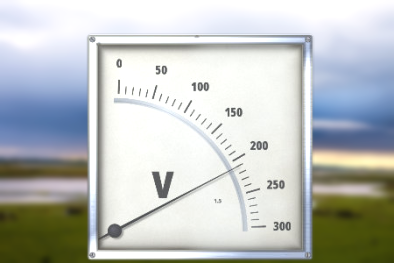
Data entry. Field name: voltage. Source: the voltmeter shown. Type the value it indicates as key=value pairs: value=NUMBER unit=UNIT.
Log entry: value=210 unit=V
